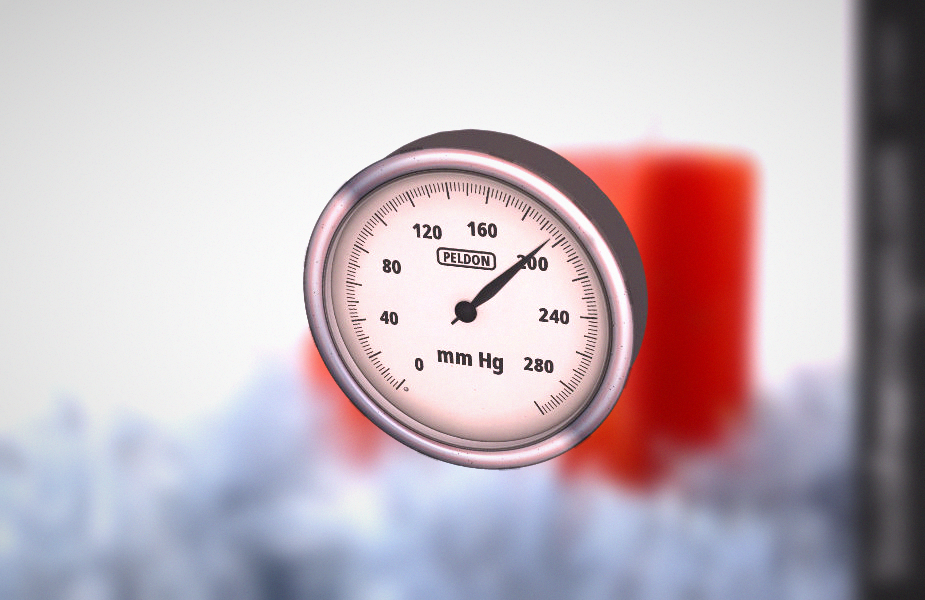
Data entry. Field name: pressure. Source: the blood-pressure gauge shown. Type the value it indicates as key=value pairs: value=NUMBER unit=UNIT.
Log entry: value=196 unit=mmHg
